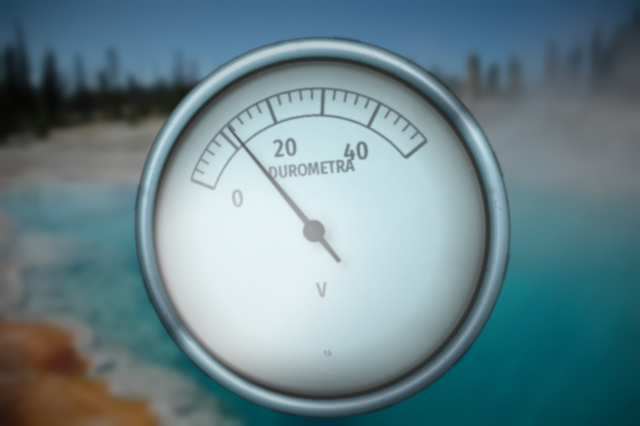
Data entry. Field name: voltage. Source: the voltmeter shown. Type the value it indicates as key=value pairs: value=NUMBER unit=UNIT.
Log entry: value=12 unit=V
